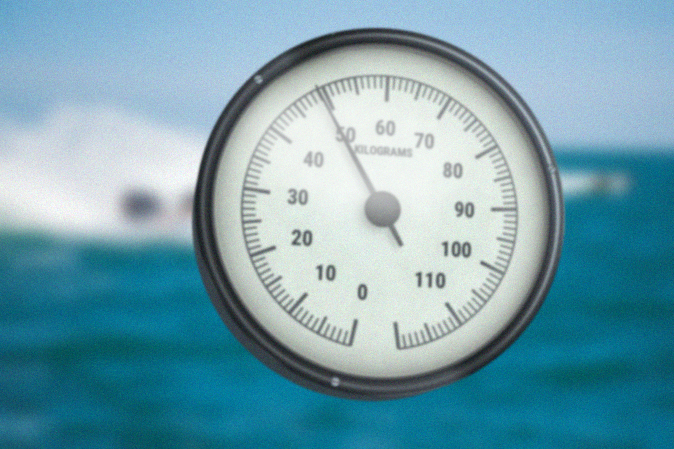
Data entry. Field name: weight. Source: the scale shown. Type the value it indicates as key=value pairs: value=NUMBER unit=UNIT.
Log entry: value=49 unit=kg
